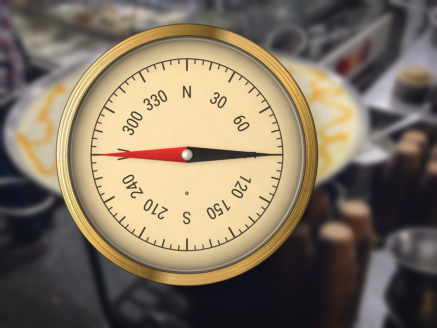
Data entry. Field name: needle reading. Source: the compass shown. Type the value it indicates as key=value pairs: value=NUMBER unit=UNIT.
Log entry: value=270 unit=°
